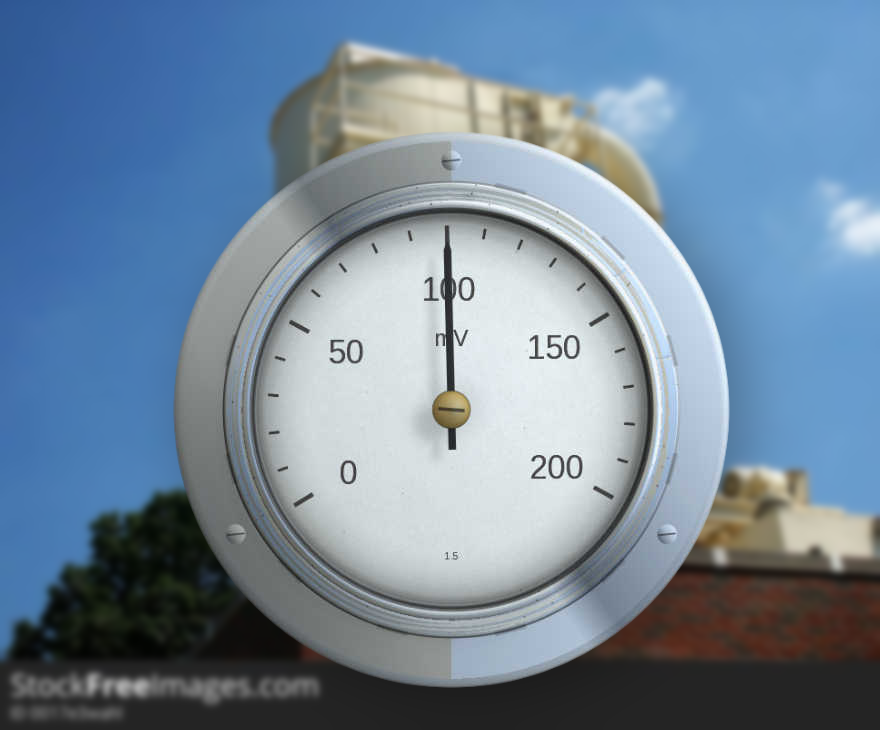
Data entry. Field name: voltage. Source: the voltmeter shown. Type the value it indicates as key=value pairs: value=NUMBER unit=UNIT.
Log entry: value=100 unit=mV
